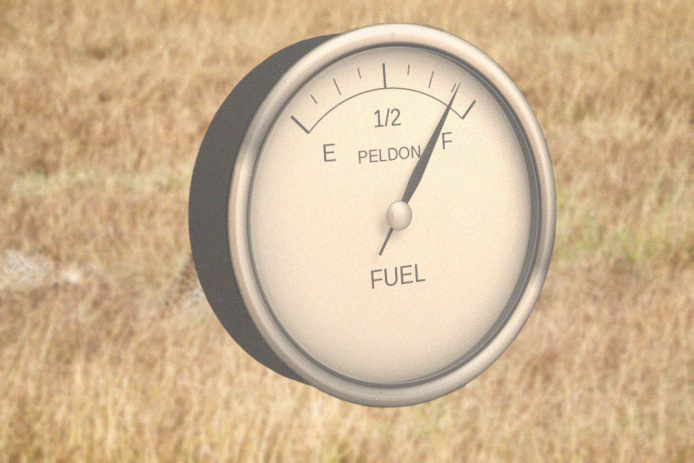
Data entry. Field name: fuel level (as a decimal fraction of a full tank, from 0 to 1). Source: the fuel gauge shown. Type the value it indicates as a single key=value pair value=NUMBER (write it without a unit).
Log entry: value=0.875
